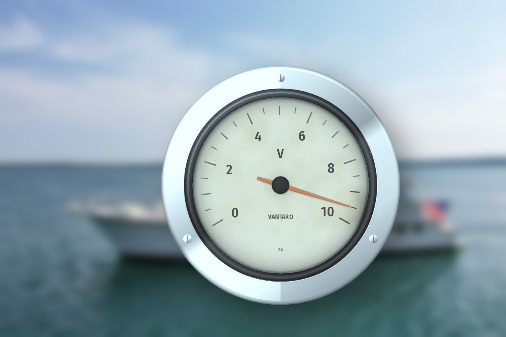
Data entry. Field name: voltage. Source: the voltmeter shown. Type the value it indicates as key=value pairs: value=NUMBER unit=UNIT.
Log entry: value=9.5 unit=V
